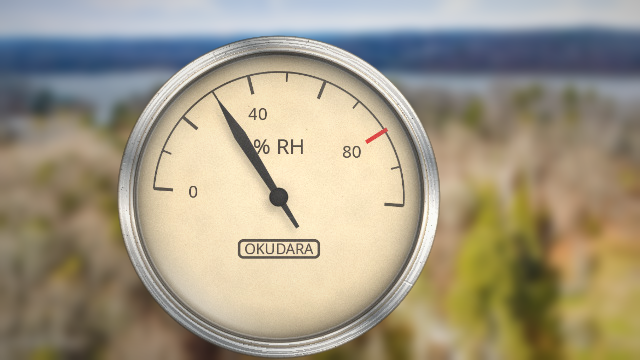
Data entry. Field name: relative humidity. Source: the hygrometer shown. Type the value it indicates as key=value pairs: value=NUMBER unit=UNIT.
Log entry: value=30 unit=%
